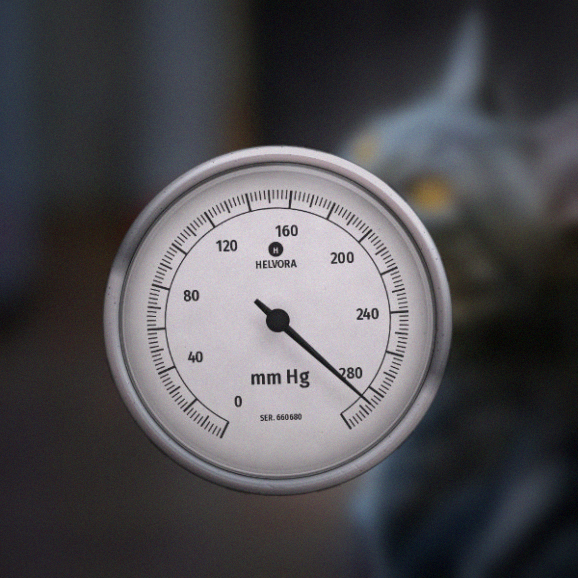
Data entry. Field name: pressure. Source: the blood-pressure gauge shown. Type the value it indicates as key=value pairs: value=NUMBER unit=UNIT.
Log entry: value=286 unit=mmHg
